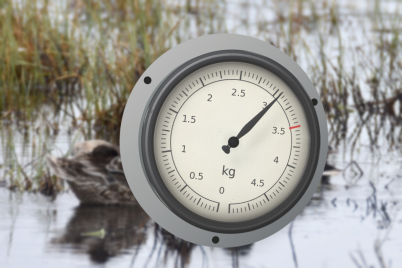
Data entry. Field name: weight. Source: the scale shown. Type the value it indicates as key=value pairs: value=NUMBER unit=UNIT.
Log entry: value=3.05 unit=kg
